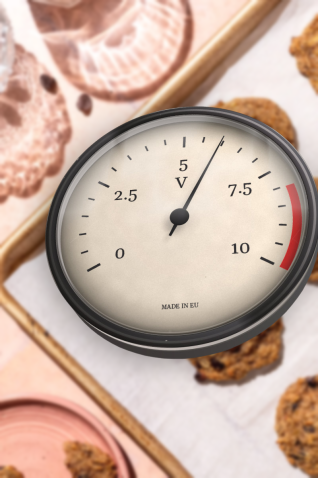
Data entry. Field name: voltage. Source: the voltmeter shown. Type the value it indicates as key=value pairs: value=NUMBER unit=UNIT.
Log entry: value=6 unit=V
